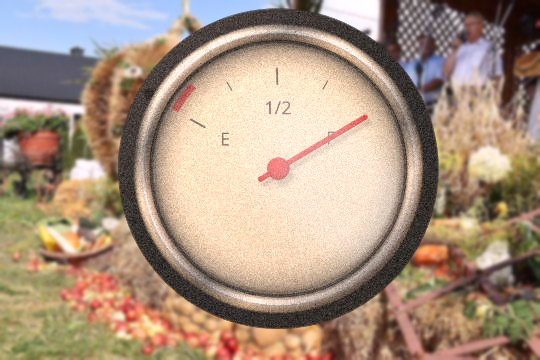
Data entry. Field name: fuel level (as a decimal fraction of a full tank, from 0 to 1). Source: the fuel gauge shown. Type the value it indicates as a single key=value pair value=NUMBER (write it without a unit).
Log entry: value=1
